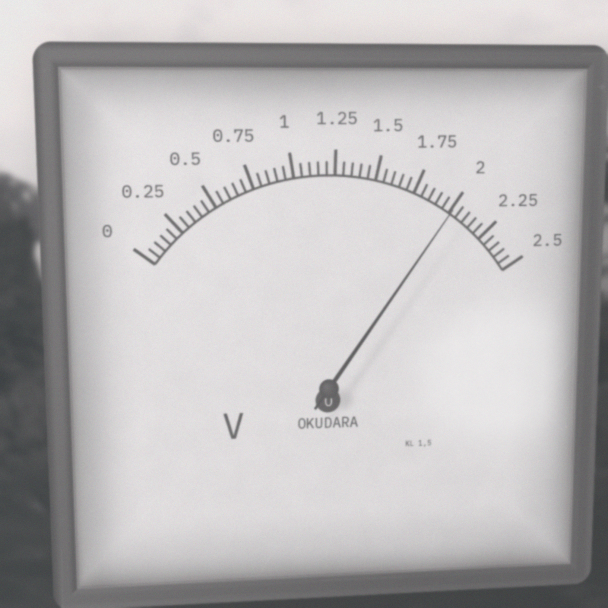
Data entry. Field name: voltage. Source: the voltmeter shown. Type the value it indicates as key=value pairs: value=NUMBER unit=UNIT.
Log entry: value=2 unit=V
